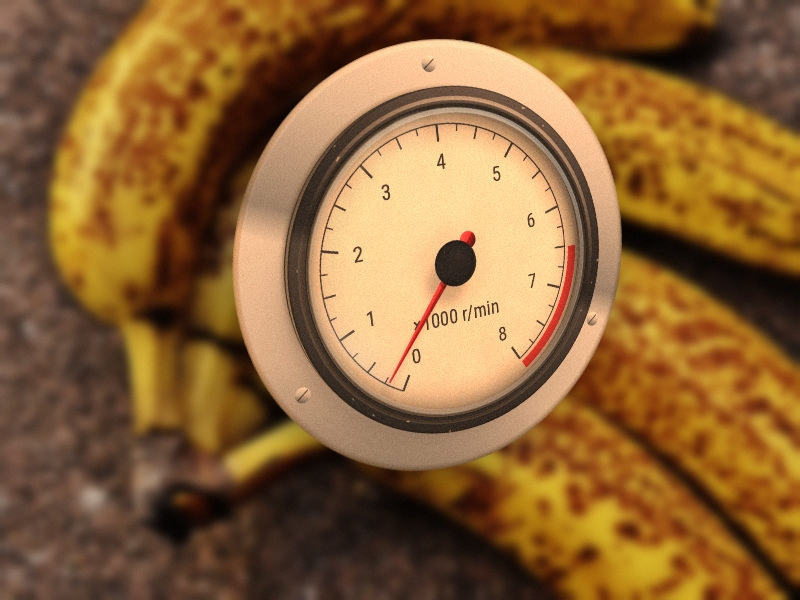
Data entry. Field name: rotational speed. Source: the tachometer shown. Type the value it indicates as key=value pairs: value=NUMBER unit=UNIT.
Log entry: value=250 unit=rpm
